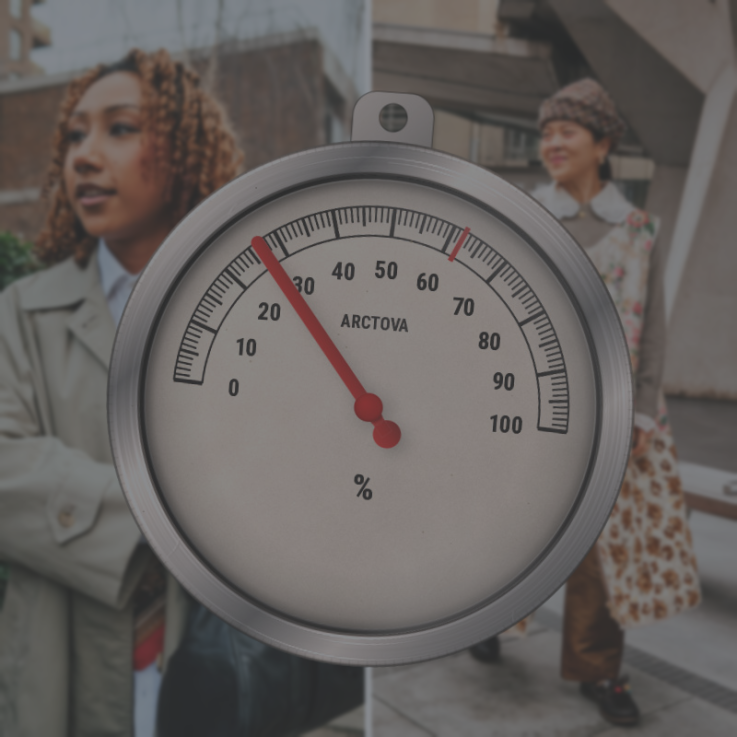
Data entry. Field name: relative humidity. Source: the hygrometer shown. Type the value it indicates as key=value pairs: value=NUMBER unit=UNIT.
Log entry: value=27 unit=%
